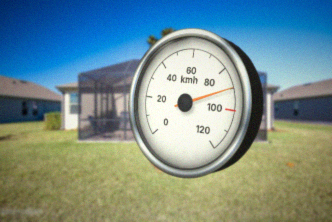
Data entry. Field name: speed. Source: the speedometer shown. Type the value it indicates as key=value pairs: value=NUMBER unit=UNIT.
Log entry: value=90 unit=km/h
